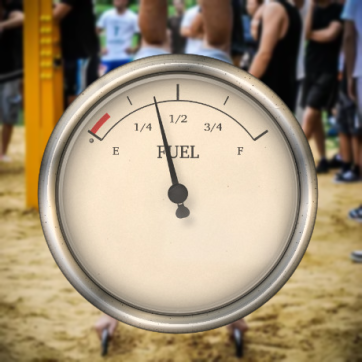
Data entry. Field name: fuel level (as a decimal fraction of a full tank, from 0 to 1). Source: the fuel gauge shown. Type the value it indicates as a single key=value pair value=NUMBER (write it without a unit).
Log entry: value=0.375
